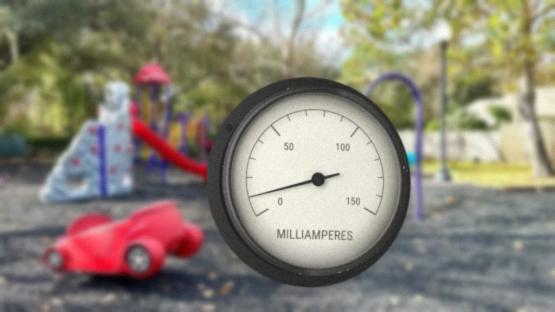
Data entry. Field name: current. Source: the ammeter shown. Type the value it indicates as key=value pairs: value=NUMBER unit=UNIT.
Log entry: value=10 unit=mA
